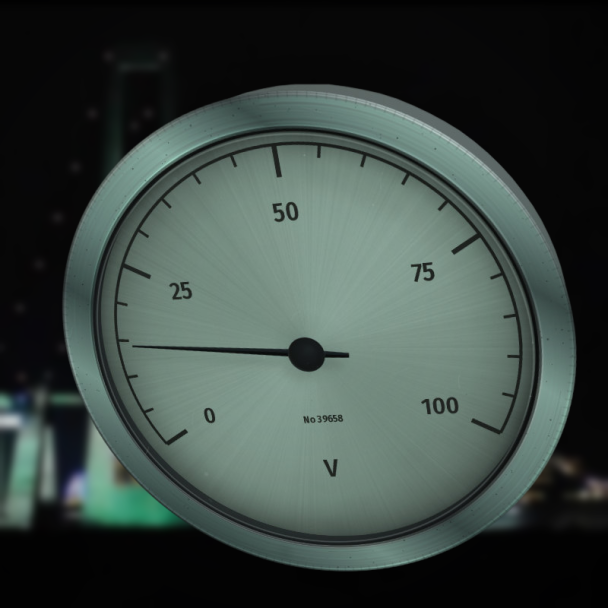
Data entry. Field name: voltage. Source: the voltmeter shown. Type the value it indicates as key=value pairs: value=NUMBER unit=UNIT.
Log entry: value=15 unit=V
